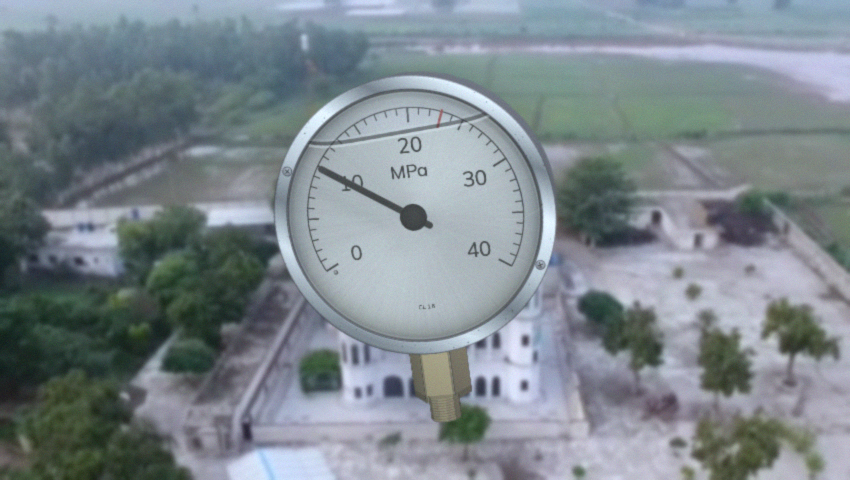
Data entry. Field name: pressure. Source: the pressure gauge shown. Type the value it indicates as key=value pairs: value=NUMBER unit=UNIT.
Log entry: value=10 unit=MPa
